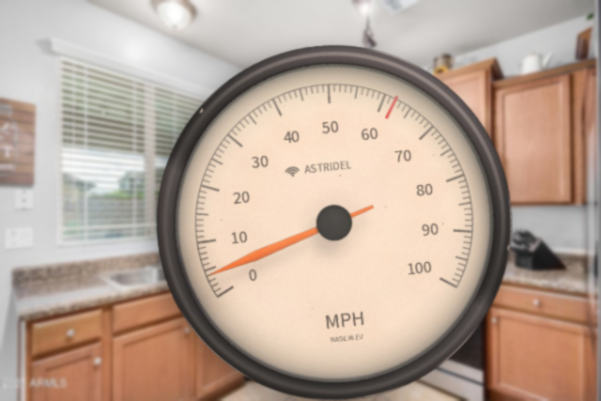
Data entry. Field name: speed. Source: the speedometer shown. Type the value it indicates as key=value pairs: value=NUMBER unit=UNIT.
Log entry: value=4 unit=mph
